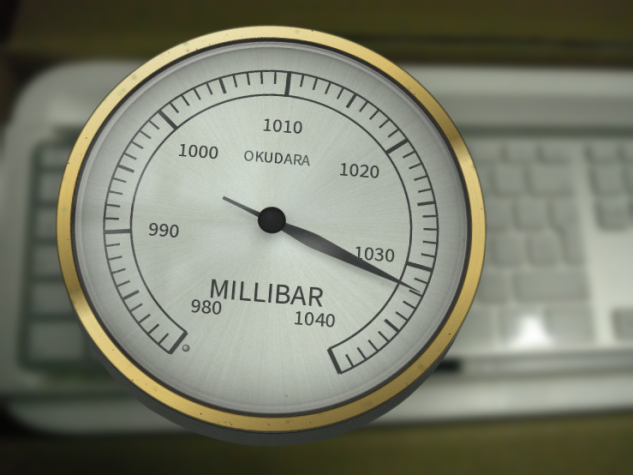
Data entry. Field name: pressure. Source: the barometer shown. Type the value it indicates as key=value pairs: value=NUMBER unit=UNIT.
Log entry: value=1032 unit=mbar
